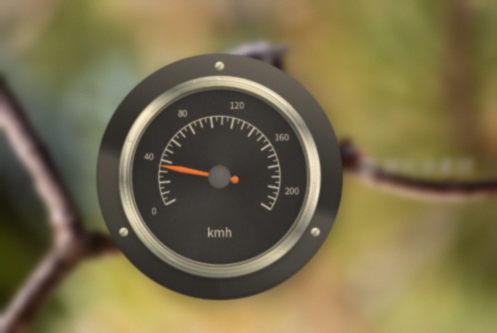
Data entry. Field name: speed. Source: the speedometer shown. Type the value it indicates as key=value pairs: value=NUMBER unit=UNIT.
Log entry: value=35 unit=km/h
